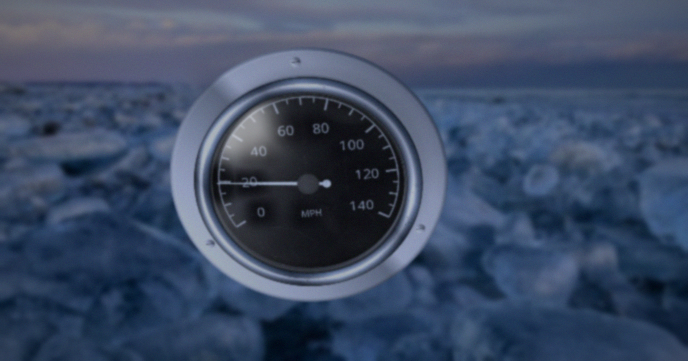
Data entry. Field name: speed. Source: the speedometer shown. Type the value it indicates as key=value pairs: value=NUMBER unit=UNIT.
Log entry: value=20 unit=mph
